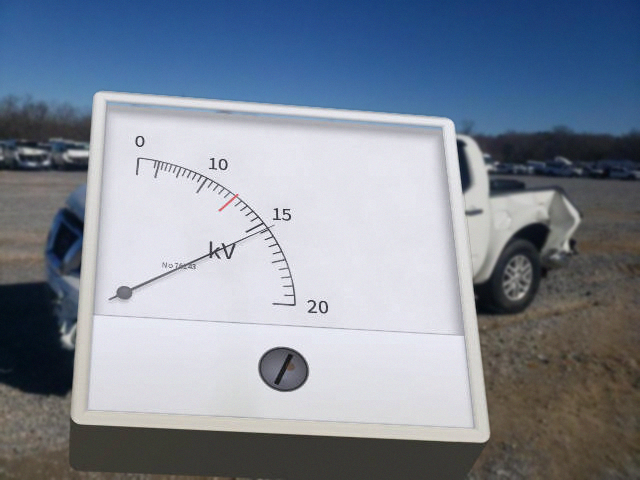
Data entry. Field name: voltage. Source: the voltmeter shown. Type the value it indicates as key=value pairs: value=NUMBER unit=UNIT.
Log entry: value=15.5 unit=kV
